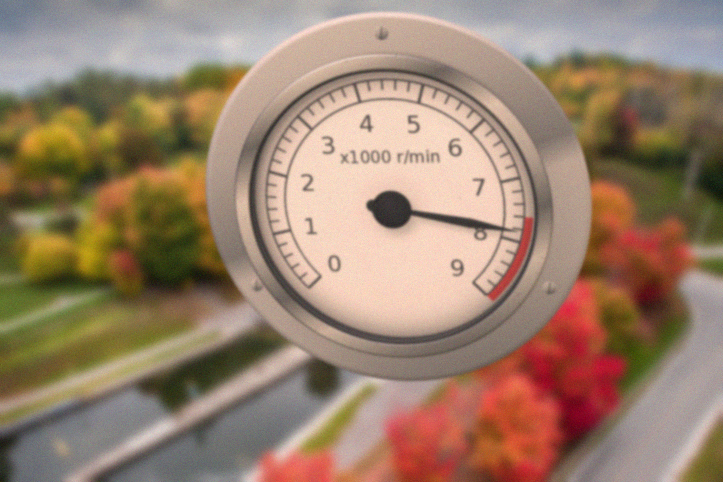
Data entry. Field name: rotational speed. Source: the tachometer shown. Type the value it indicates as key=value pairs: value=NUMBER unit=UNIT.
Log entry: value=7800 unit=rpm
